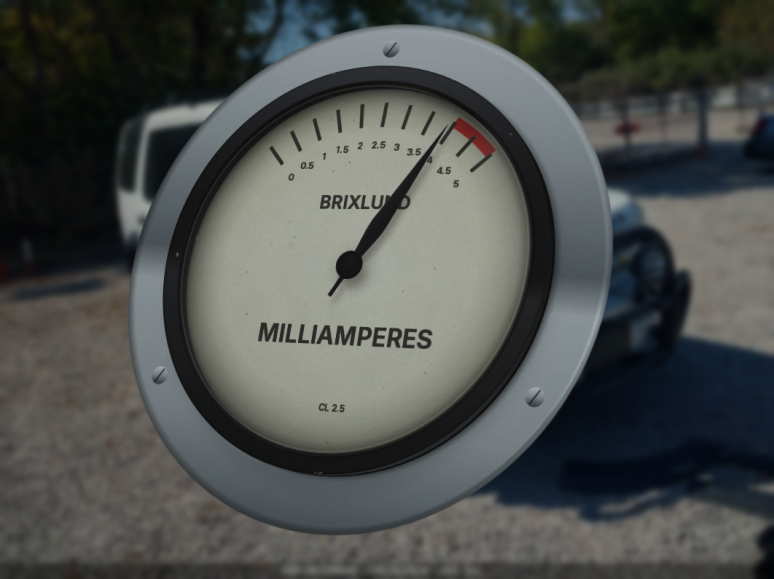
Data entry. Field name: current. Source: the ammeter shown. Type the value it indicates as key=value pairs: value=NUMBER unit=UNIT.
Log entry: value=4 unit=mA
